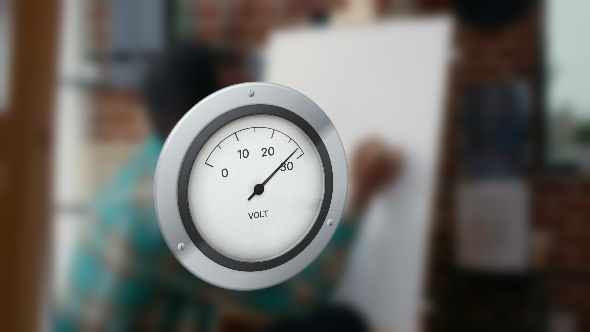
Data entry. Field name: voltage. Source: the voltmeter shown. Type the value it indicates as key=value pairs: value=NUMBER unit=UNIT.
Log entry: value=27.5 unit=V
